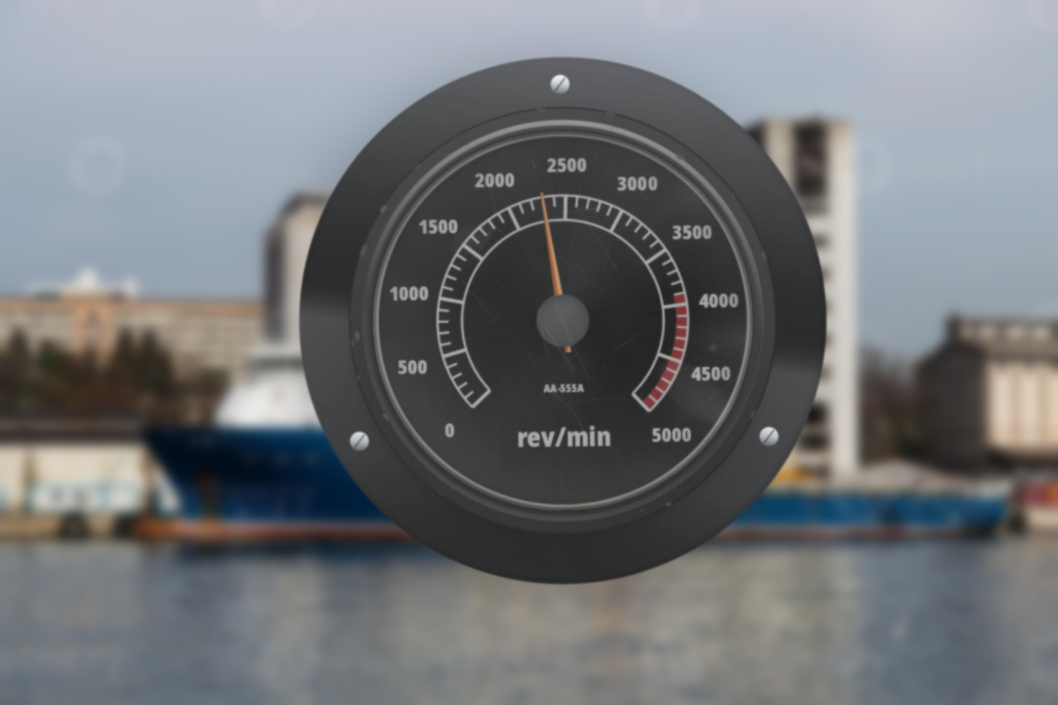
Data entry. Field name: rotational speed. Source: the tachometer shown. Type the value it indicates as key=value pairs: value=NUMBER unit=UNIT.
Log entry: value=2300 unit=rpm
